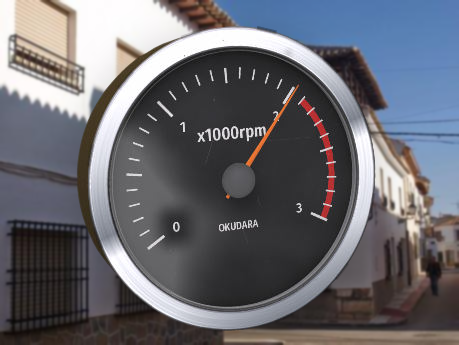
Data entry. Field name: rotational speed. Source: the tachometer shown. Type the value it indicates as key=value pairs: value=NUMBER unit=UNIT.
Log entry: value=2000 unit=rpm
